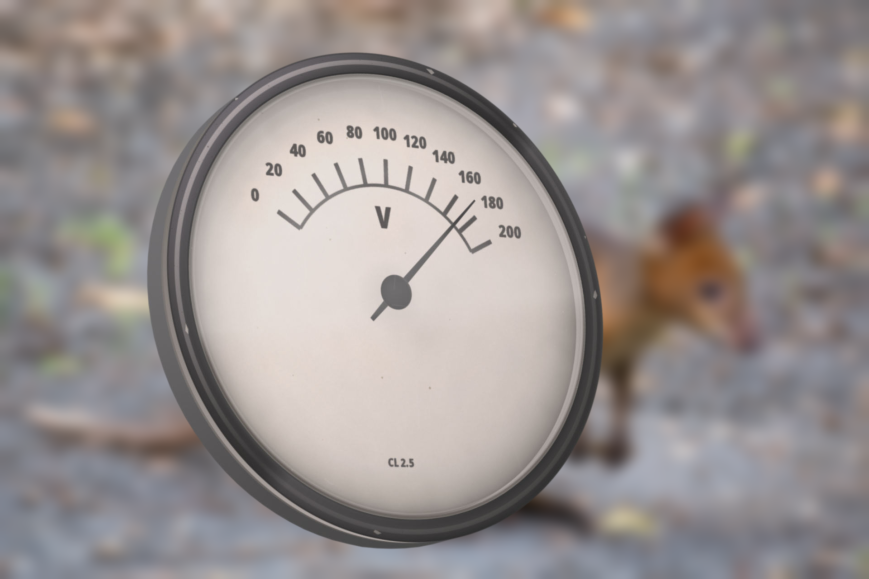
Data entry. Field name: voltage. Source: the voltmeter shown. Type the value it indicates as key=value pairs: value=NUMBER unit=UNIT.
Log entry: value=170 unit=V
